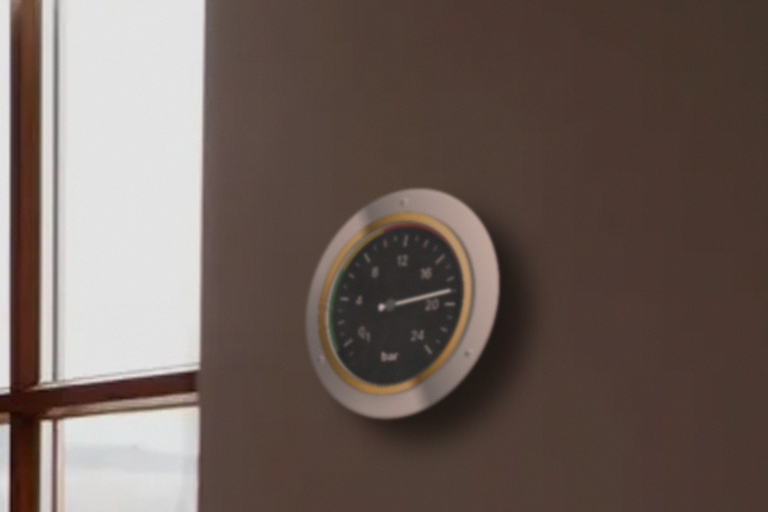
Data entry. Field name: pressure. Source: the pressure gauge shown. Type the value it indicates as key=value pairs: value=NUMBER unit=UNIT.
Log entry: value=19 unit=bar
